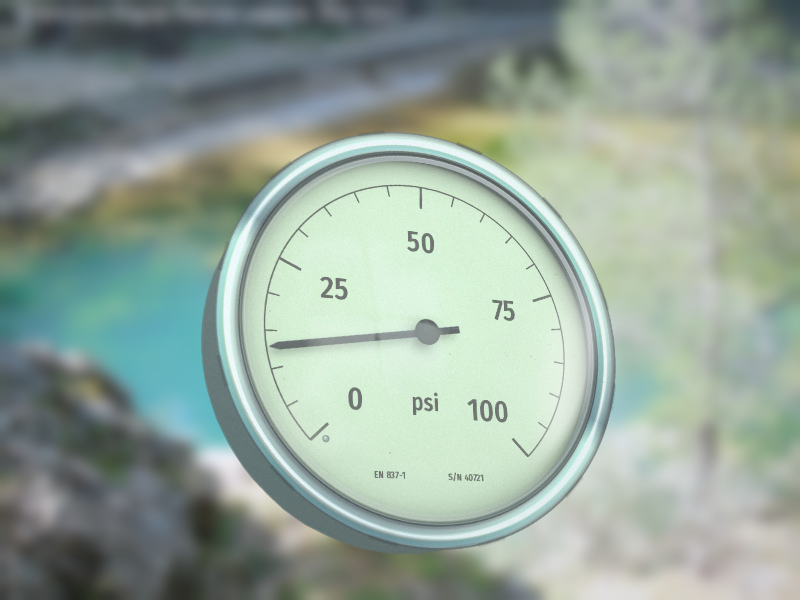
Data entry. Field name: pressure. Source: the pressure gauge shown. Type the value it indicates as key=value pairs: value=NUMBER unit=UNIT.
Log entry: value=12.5 unit=psi
